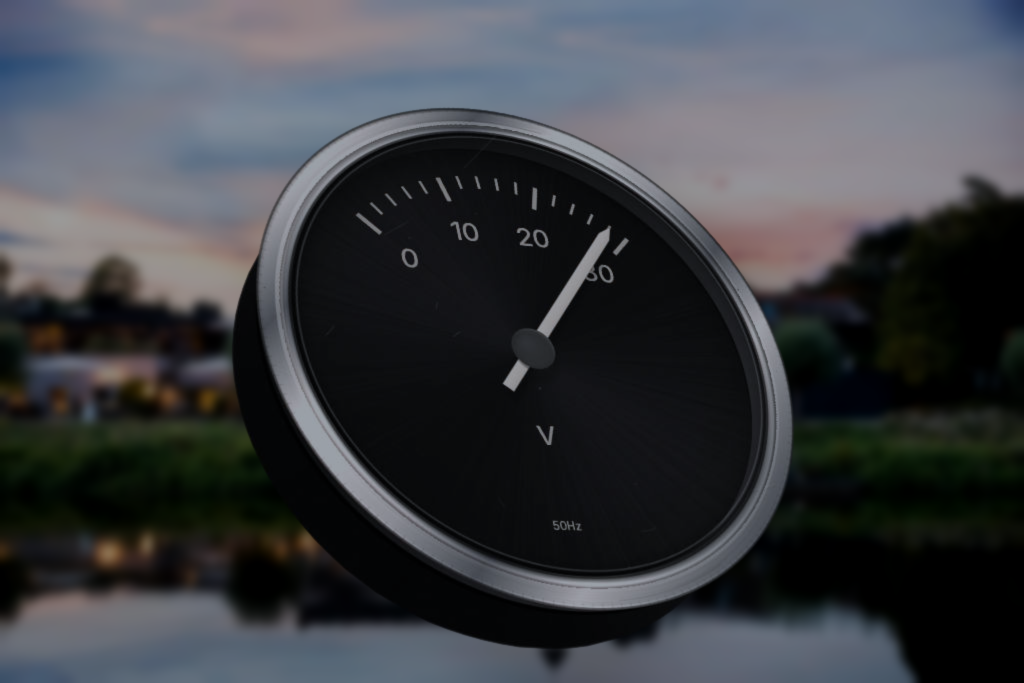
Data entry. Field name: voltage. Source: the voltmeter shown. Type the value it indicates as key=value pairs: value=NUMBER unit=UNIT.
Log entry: value=28 unit=V
